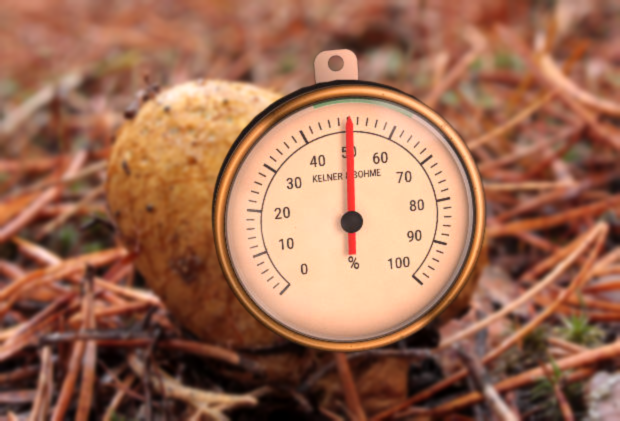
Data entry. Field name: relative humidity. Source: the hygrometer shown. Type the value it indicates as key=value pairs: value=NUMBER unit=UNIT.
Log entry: value=50 unit=%
